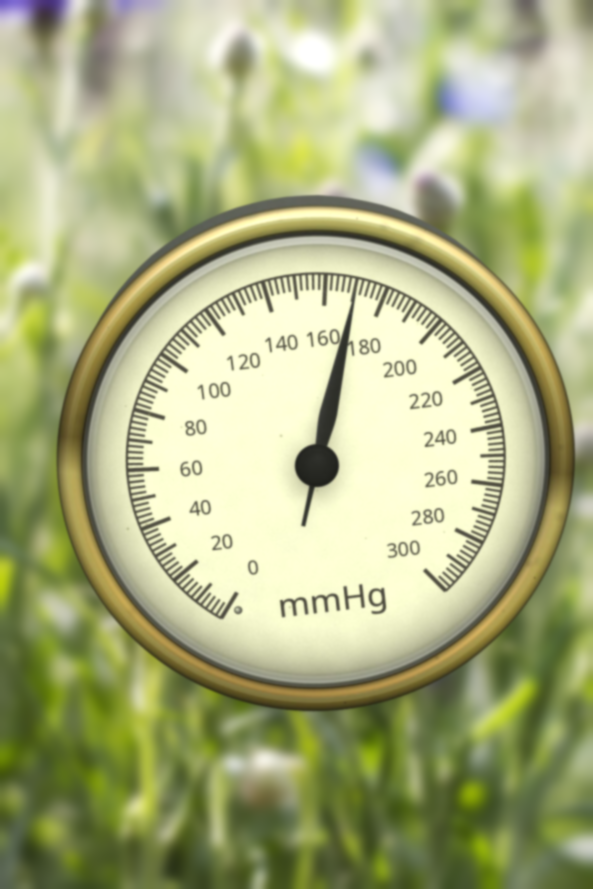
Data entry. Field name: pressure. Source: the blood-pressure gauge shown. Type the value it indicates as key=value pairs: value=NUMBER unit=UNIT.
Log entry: value=170 unit=mmHg
